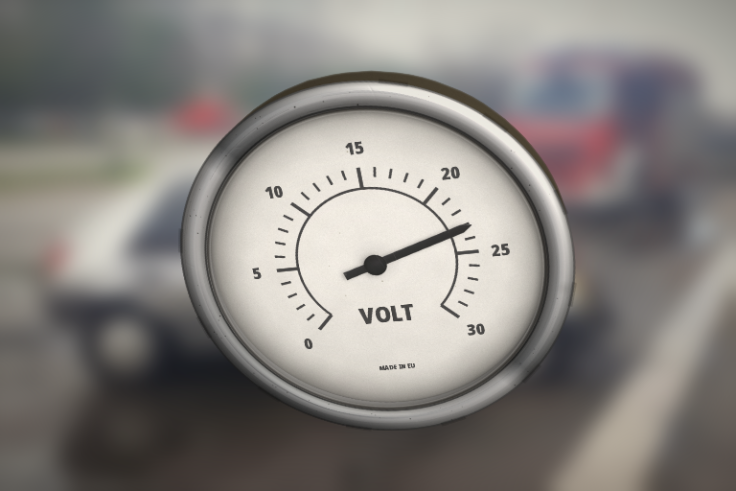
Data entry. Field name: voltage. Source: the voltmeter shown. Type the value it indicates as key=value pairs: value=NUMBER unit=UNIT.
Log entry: value=23 unit=V
